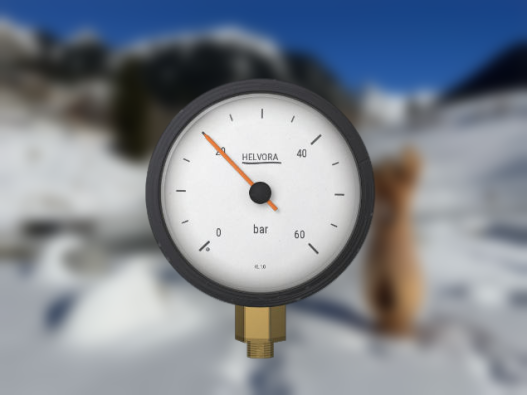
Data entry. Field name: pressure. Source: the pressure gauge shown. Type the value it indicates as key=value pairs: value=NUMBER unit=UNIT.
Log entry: value=20 unit=bar
